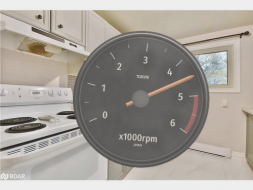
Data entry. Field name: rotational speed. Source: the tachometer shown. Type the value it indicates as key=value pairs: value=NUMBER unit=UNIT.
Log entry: value=4500 unit=rpm
